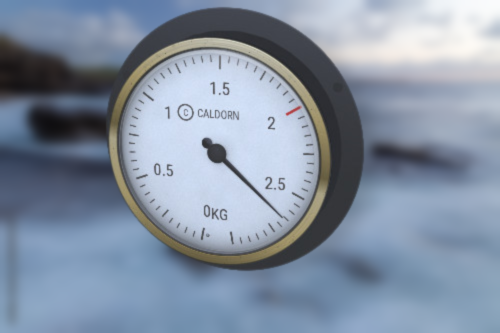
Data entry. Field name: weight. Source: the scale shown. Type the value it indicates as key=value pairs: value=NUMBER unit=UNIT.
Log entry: value=2.65 unit=kg
